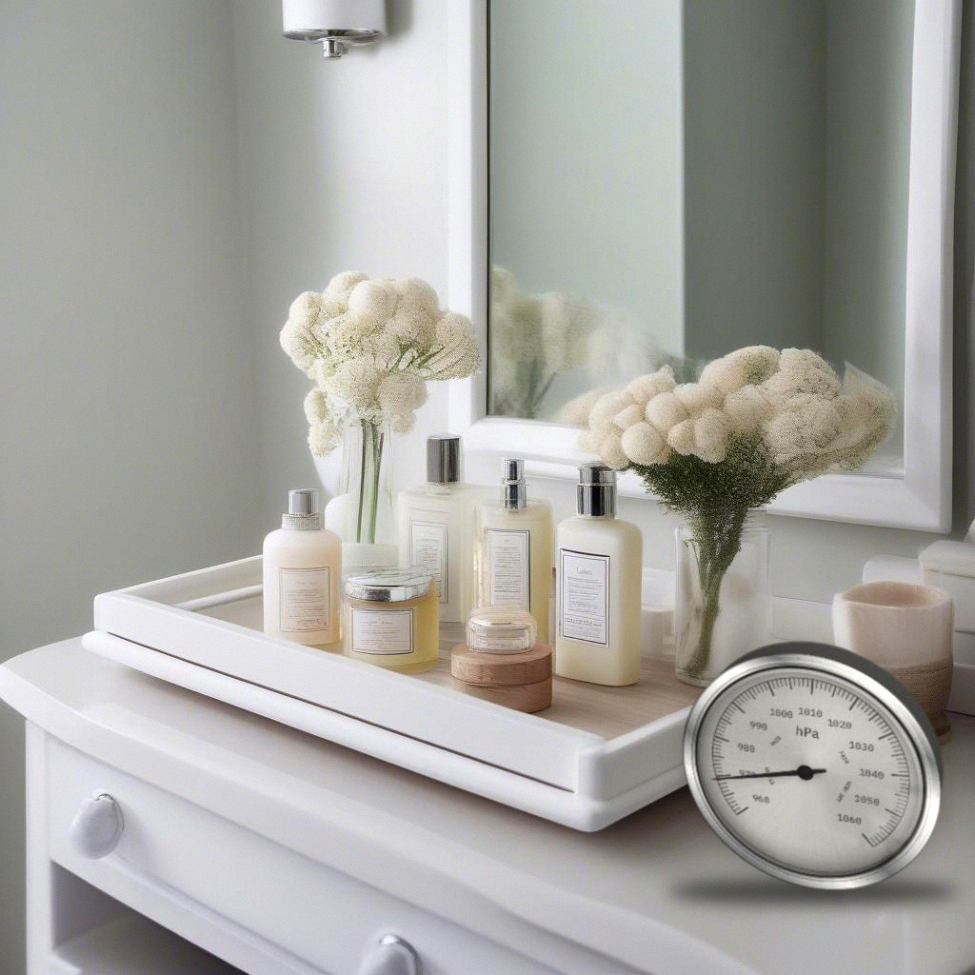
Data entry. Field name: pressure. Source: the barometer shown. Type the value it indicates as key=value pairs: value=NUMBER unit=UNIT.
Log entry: value=970 unit=hPa
